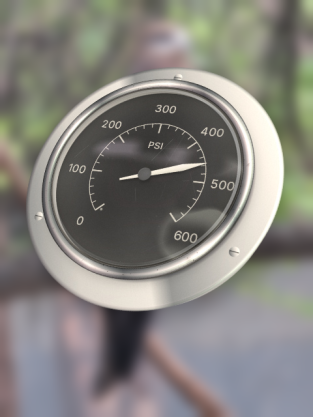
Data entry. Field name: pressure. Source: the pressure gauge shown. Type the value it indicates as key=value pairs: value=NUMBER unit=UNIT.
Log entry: value=460 unit=psi
